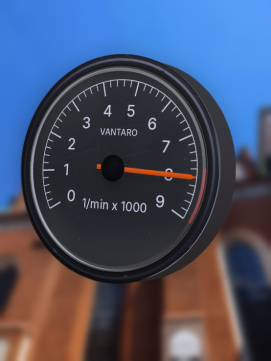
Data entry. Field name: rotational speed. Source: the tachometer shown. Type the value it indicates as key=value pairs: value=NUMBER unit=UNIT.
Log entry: value=8000 unit=rpm
